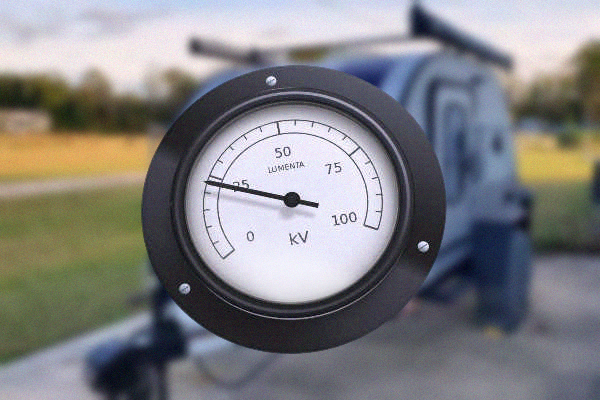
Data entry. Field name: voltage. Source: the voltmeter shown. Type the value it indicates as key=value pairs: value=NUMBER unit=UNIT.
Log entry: value=22.5 unit=kV
